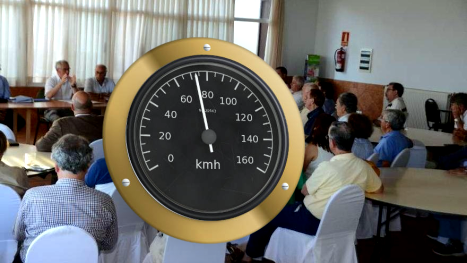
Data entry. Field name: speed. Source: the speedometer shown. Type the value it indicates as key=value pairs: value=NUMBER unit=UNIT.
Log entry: value=72.5 unit=km/h
